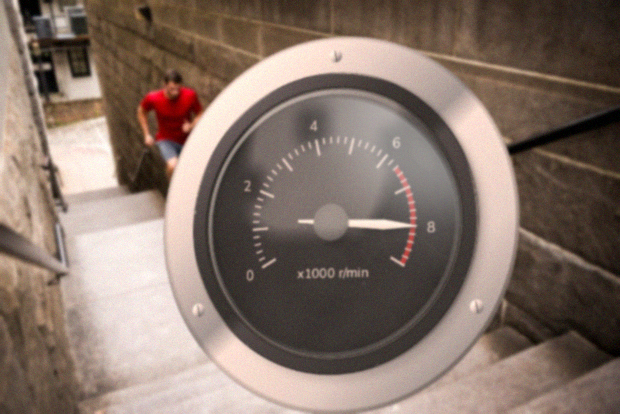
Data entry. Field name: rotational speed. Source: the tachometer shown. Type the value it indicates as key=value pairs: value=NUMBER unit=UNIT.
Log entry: value=8000 unit=rpm
